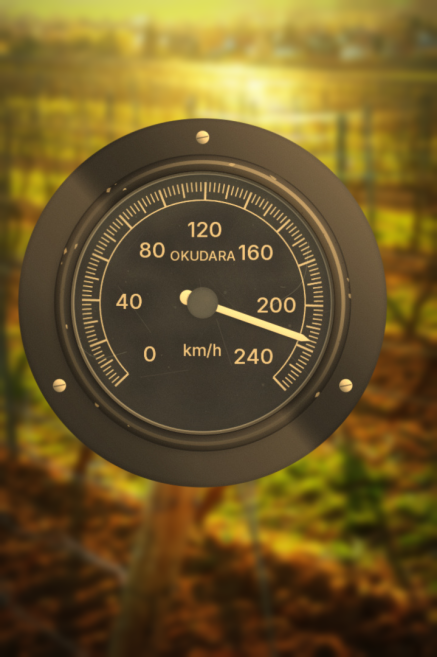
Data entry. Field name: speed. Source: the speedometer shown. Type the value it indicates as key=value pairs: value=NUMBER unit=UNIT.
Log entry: value=216 unit=km/h
